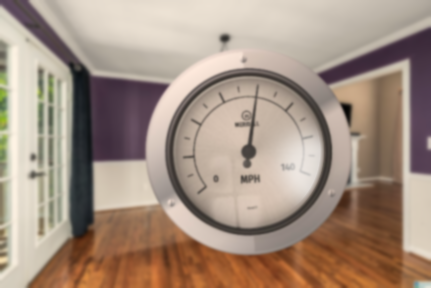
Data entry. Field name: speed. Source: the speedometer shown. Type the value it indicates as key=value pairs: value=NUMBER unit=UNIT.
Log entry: value=80 unit=mph
